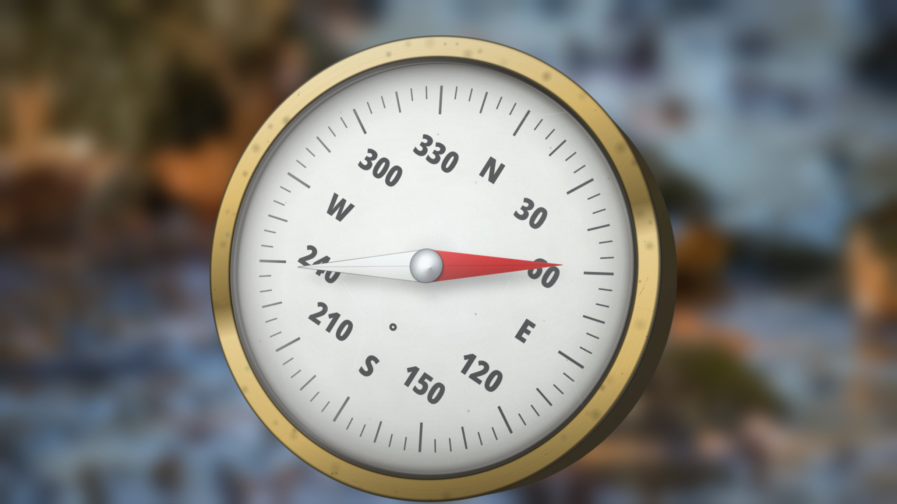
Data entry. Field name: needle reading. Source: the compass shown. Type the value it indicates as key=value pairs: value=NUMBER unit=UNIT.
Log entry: value=57.5 unit=°
